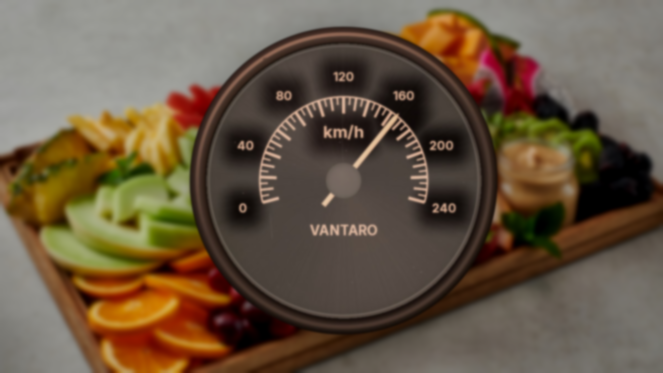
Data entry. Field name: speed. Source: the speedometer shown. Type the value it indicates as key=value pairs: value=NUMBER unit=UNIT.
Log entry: value=165 unit=km/h
